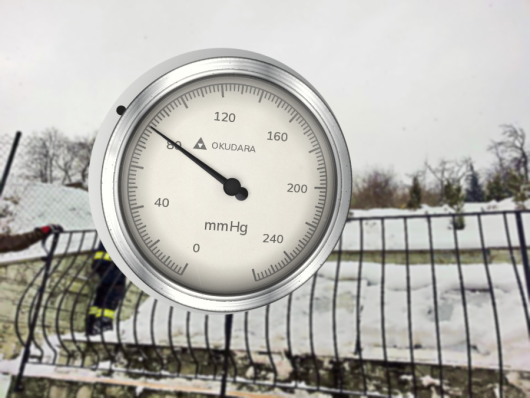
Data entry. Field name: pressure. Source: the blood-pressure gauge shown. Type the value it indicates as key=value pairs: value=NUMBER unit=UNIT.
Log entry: value=80 unit=mmHg
